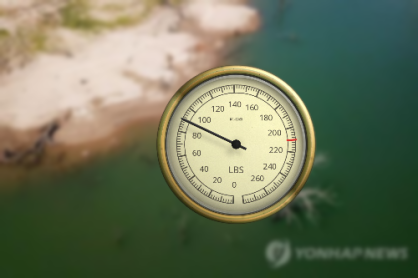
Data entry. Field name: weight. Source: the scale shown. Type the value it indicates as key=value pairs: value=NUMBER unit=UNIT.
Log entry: value=90 unit=lb
